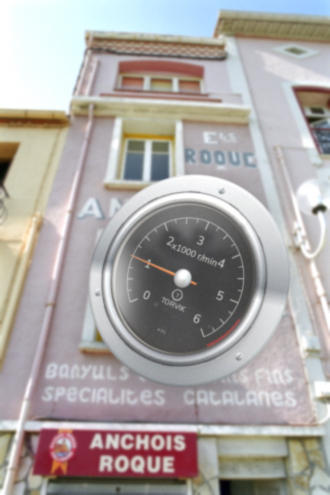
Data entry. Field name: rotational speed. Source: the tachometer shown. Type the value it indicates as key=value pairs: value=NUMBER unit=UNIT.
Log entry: value=1000 unit=rpm
